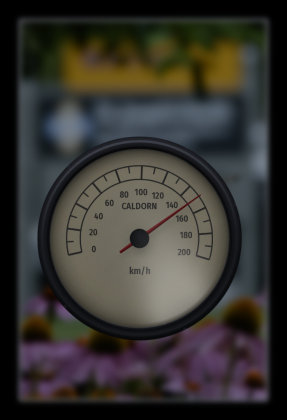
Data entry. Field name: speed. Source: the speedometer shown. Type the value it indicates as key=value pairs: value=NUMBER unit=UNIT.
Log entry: value=150 unit=km/h
